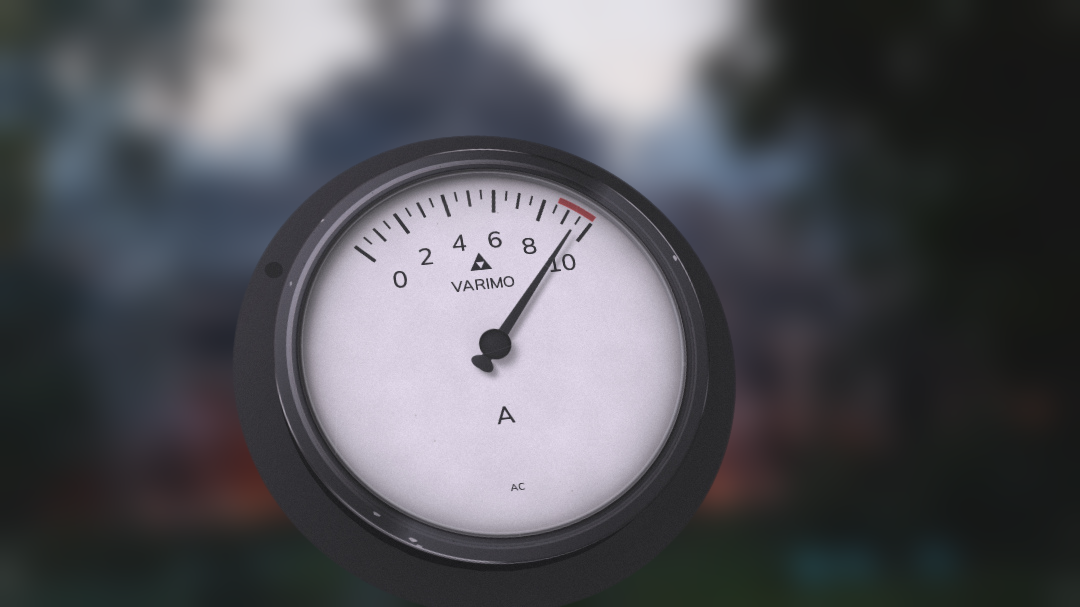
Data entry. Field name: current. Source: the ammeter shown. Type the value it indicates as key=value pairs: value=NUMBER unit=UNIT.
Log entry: value=9.5 unit=A
